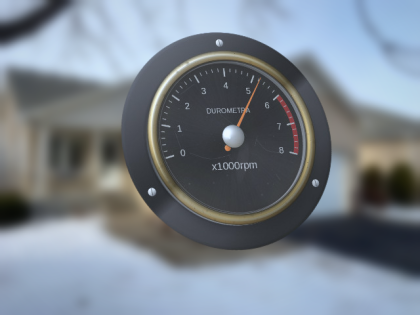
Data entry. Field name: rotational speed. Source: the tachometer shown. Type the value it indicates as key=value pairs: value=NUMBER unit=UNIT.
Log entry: value=5200 unit=rpm
